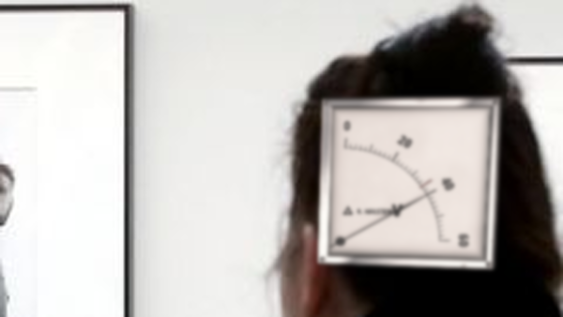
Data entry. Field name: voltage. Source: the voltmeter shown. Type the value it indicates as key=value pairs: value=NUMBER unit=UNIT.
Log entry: value=40 unit=V
